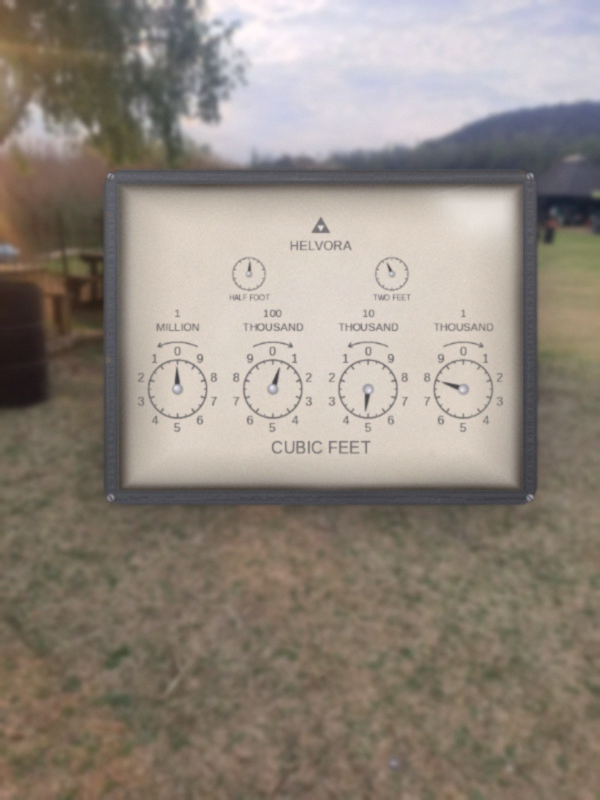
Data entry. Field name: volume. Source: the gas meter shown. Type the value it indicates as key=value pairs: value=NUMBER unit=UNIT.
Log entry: value=4800 unit=ft³
